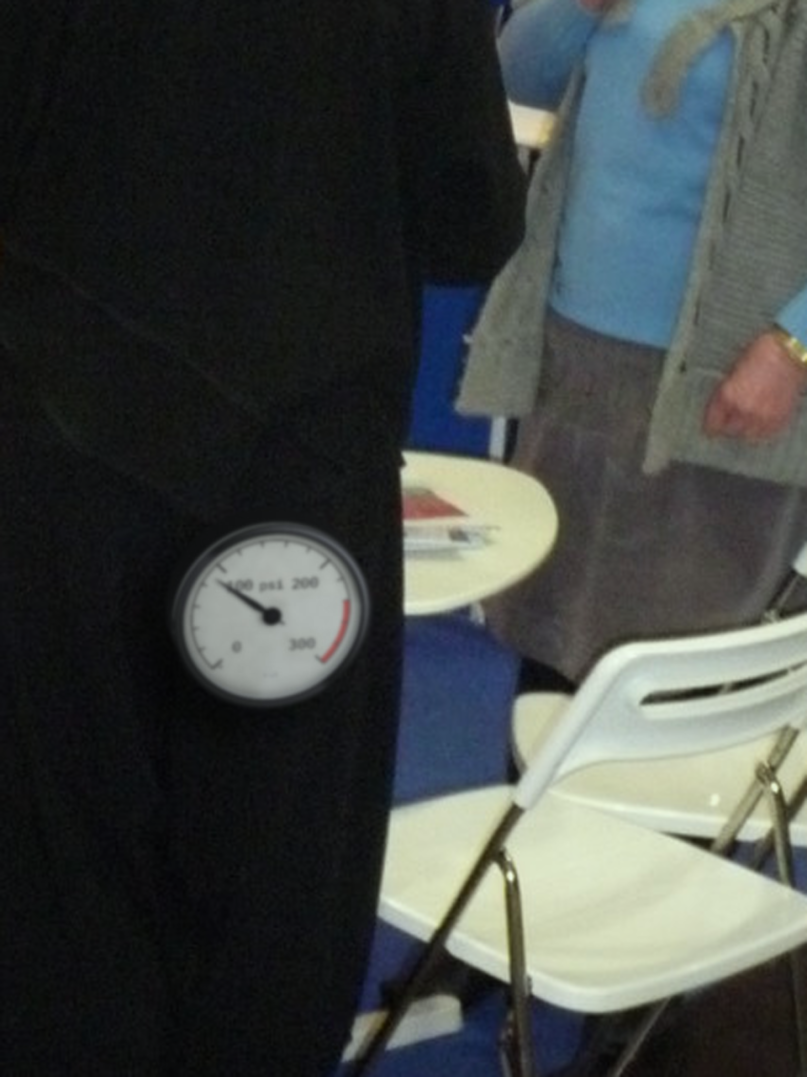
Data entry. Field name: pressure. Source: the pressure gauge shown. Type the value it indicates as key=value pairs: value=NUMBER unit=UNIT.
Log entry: value=90 unit=psi
